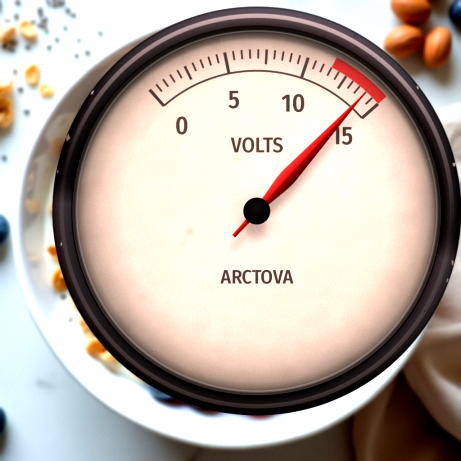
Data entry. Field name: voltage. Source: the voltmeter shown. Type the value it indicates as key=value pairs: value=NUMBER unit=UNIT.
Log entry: value=14 unit=V
